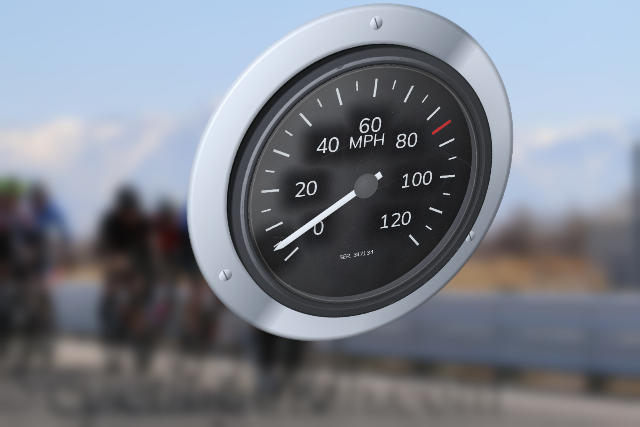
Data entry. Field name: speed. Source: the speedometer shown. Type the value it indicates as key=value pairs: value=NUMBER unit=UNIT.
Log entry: value=5 unit=mph
